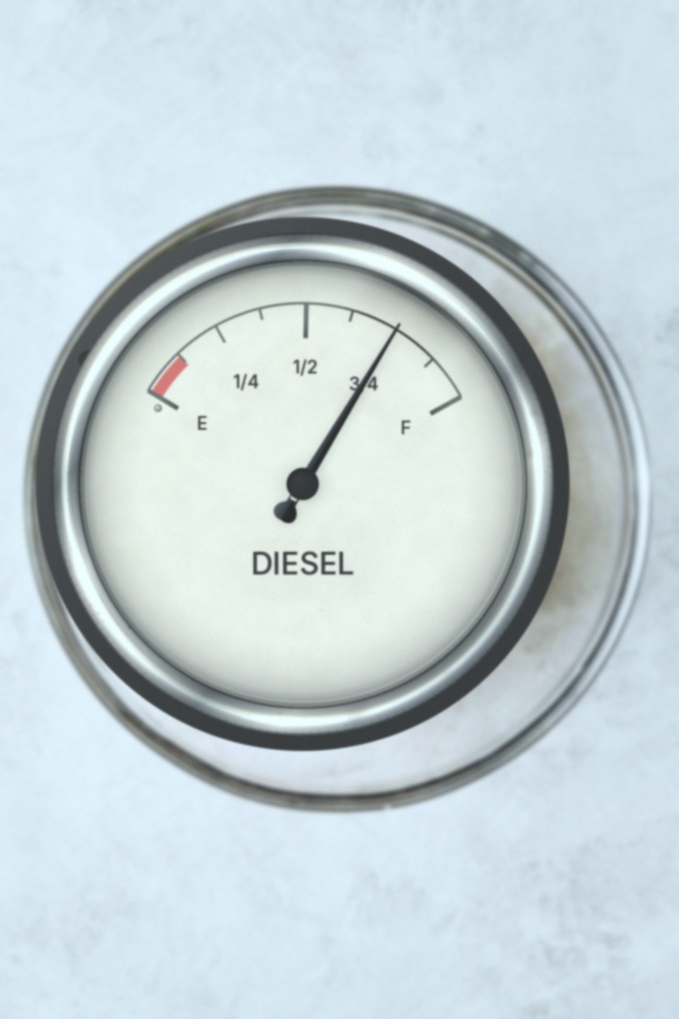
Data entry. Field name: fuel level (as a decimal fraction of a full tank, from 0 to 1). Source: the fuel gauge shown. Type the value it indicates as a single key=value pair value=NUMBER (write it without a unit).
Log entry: value=0.75
